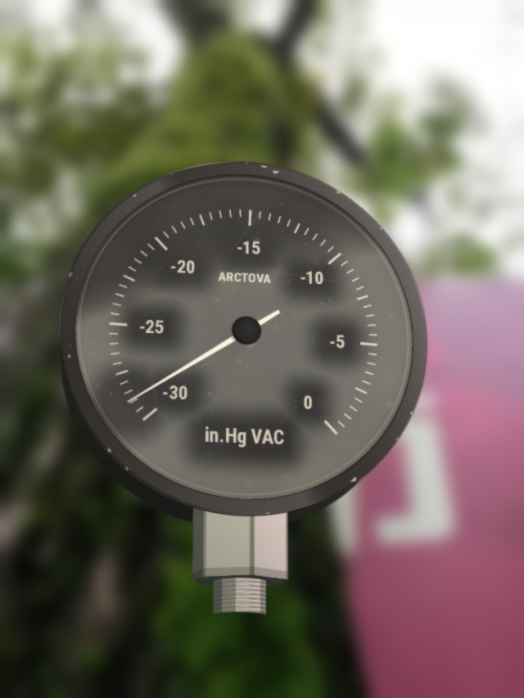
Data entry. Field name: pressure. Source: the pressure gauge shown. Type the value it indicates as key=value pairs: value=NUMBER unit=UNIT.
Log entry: value=-29 unit=inHg
